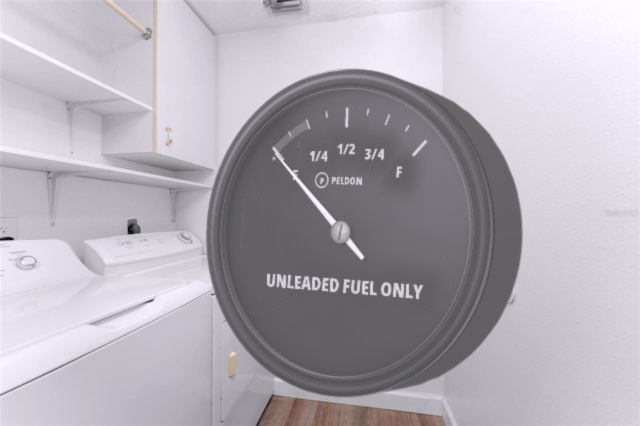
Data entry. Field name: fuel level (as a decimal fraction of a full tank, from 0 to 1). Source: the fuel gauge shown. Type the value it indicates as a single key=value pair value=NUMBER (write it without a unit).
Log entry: value=0
